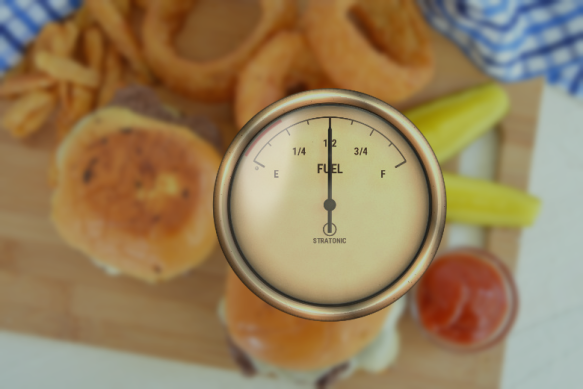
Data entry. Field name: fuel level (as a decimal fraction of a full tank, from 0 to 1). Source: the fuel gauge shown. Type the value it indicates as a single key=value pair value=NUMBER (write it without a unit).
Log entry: value=0.5
